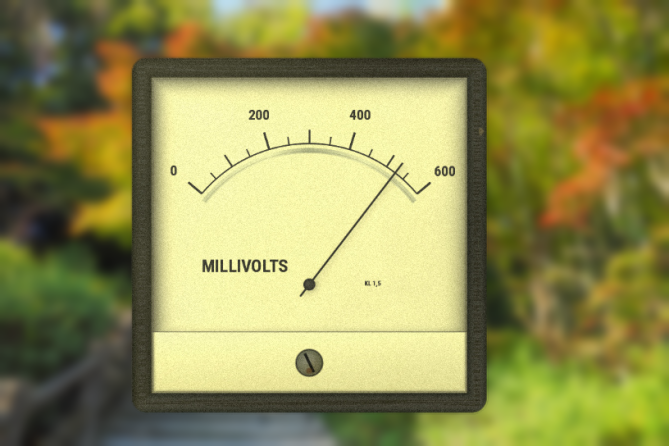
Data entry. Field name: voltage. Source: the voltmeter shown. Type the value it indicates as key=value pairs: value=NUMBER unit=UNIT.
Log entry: value=525 unit=mV
